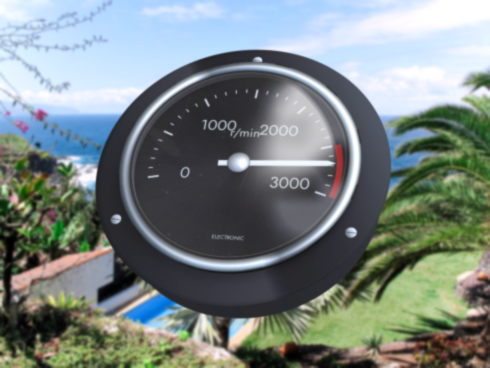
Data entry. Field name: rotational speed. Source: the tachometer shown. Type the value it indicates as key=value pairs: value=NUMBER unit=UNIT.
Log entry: value=2700 unit=rpm
